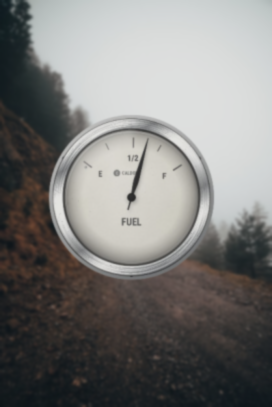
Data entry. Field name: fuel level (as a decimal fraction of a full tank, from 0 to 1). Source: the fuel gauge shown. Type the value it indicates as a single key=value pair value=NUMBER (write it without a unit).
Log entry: value=0.625
